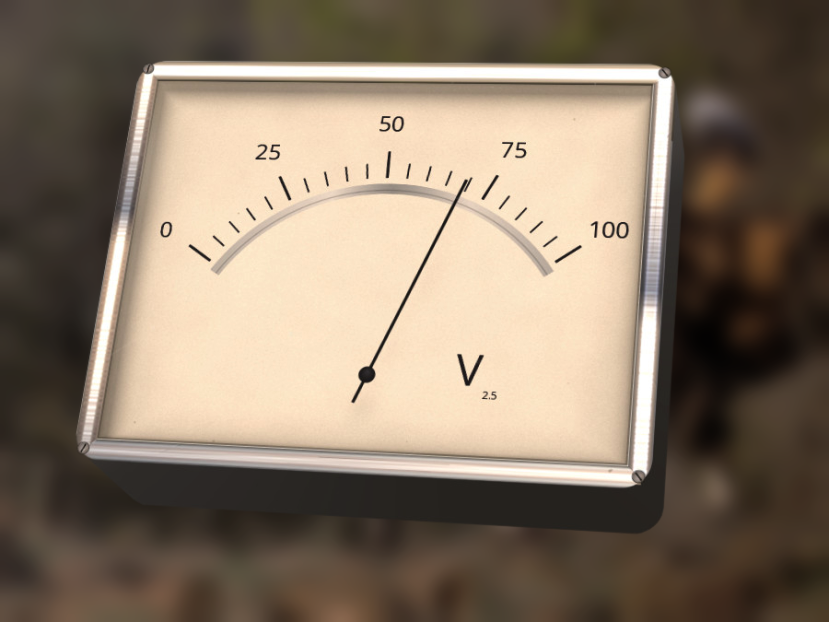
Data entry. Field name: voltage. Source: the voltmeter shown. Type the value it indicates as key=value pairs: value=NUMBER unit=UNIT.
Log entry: value=70 unit=V
